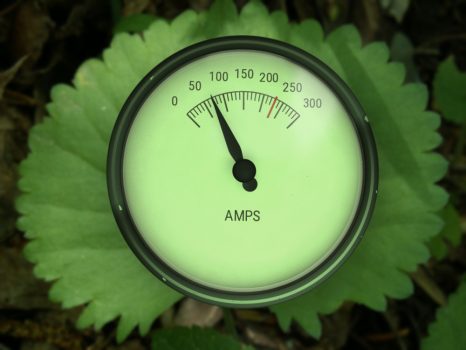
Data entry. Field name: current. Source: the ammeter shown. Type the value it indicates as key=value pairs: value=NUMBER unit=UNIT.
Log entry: value=70 unit=A
